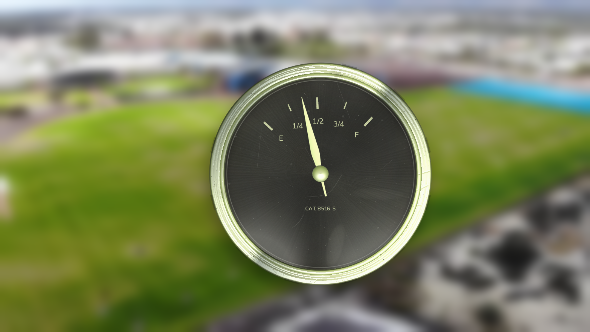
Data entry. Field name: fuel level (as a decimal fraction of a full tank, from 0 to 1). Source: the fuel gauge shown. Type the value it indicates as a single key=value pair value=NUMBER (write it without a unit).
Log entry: value=0.375
